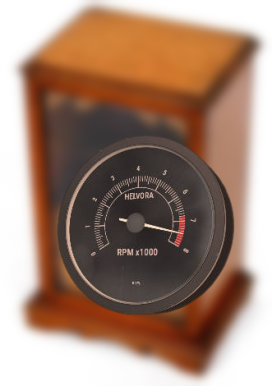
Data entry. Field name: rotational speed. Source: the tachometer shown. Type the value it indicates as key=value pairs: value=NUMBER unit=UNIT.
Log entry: value=7500 unit=rpm
